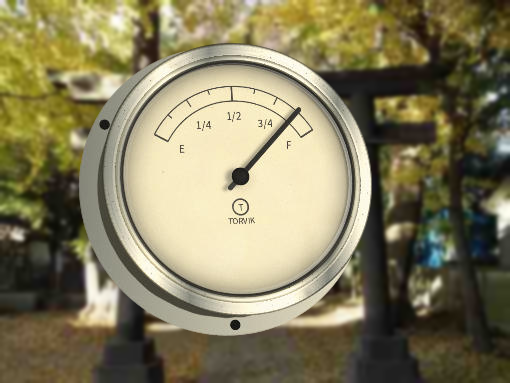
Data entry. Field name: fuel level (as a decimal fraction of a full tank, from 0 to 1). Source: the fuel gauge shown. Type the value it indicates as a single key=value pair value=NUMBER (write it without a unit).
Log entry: value=0.875
